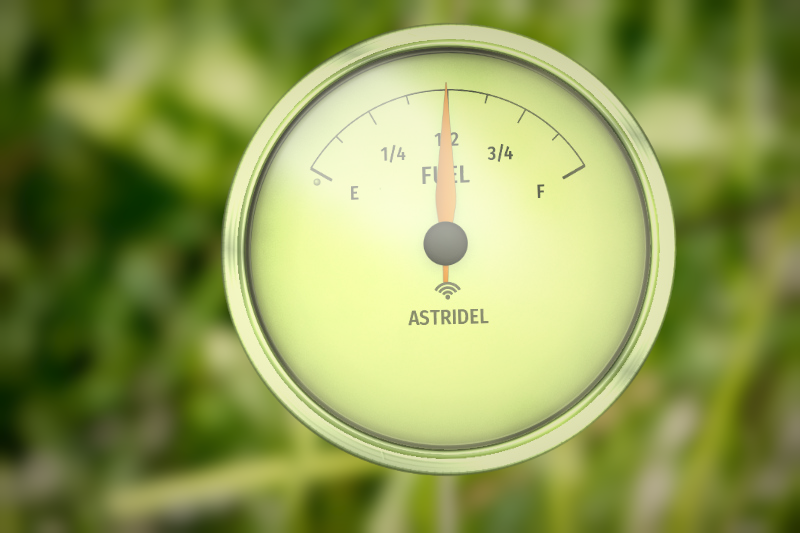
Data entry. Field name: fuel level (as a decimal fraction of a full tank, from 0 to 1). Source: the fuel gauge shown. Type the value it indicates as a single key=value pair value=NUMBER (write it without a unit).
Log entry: value=0.5
